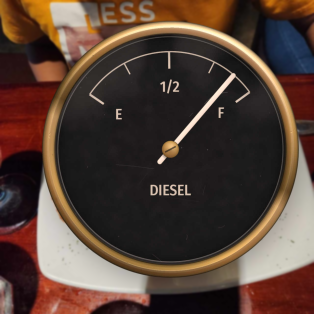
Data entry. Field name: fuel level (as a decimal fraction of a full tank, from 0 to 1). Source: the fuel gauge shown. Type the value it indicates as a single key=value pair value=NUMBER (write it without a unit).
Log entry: value=0.875
